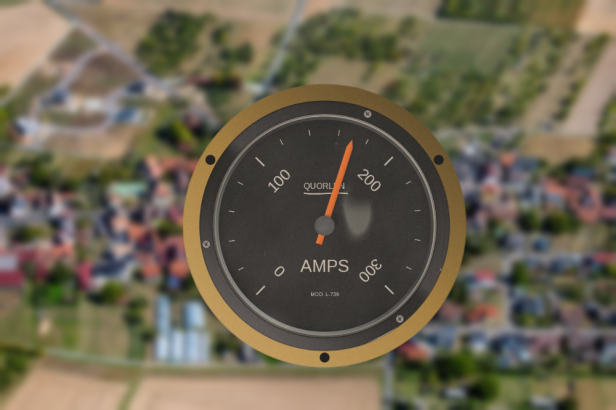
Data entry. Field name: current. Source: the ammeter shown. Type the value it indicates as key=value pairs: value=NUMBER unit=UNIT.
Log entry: value=170 unit=A
